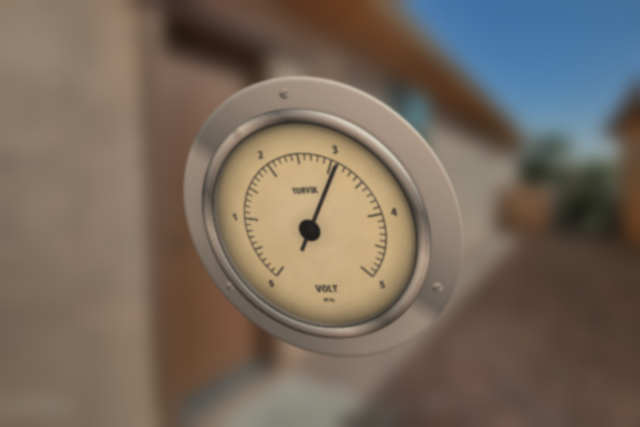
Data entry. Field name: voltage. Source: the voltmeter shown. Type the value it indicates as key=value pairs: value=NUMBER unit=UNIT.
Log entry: value=3.1 unit=V
